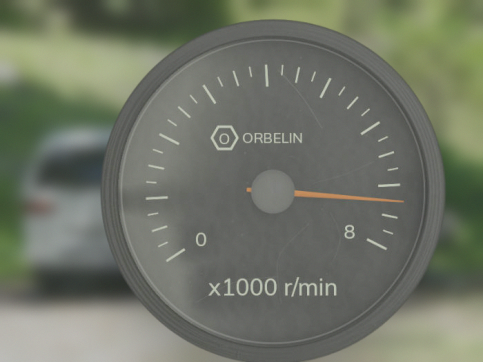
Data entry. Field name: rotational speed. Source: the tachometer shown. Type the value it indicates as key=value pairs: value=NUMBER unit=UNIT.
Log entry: value=7250 unit=rpm
